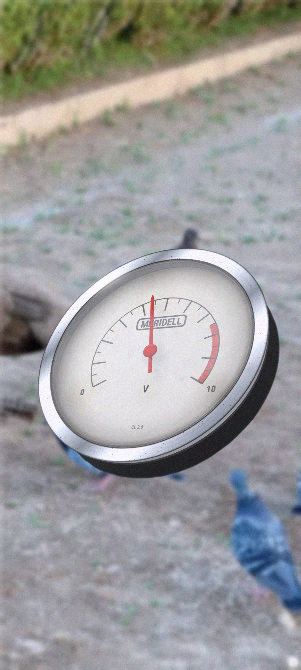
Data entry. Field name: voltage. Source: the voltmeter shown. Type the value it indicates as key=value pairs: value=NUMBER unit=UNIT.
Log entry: value=4.5 unit=V
